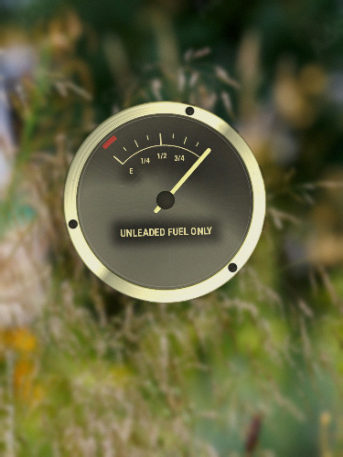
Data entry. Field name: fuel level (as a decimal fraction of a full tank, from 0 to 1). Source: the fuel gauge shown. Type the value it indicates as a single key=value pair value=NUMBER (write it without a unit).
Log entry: value=1
